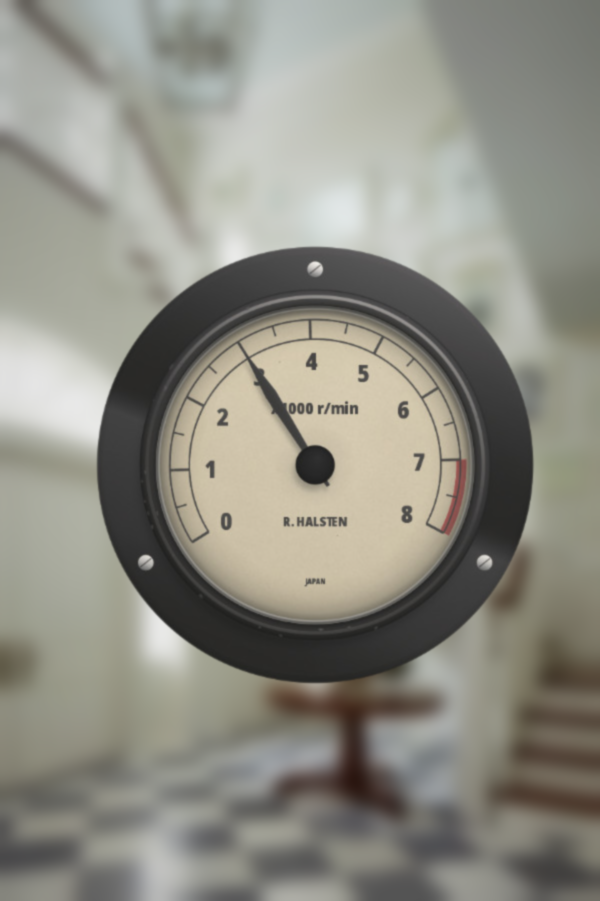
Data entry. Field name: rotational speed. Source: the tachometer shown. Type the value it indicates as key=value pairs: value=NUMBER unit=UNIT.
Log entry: value=3000 unit=rpm
